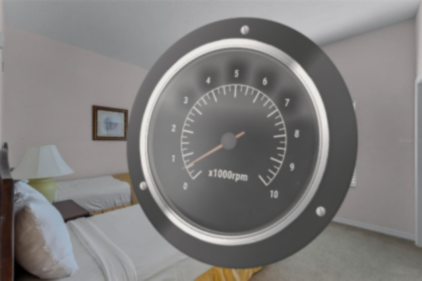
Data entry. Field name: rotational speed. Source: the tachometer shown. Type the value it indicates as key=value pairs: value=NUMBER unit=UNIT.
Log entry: value=500 unit=rpm
